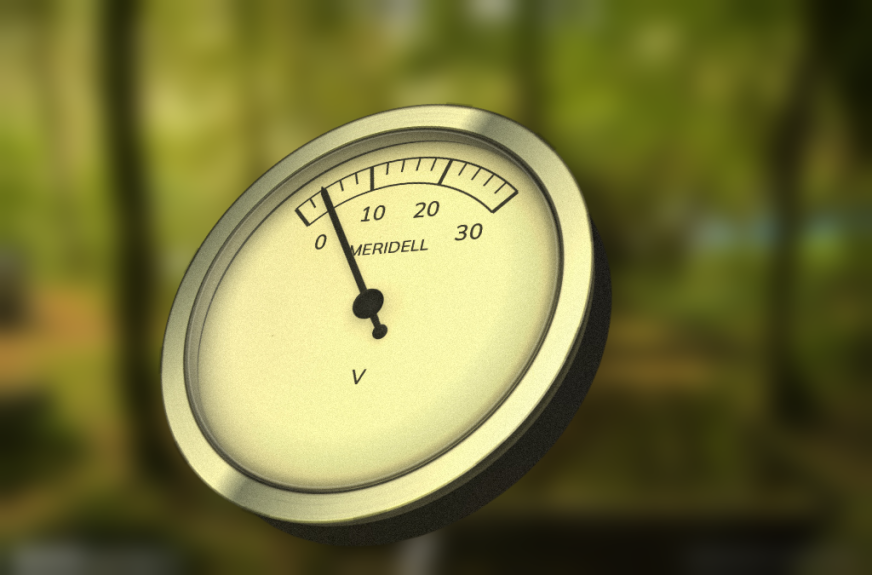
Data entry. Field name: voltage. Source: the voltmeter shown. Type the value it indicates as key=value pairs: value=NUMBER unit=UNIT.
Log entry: value=4 unit=V
